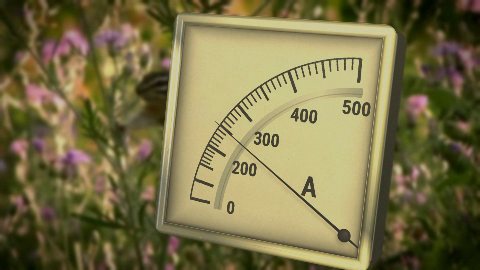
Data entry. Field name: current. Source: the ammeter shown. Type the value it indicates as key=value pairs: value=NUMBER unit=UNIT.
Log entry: value=250 unit=A
